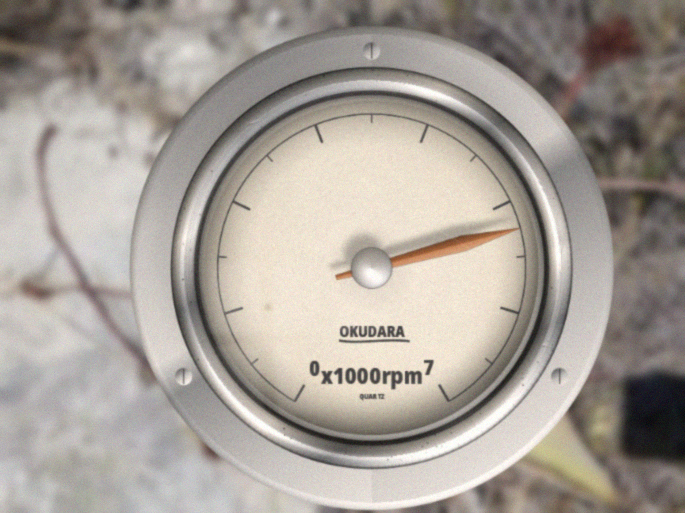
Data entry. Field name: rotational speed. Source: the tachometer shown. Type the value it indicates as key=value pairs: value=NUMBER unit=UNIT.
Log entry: value=5250 unit=rpm
